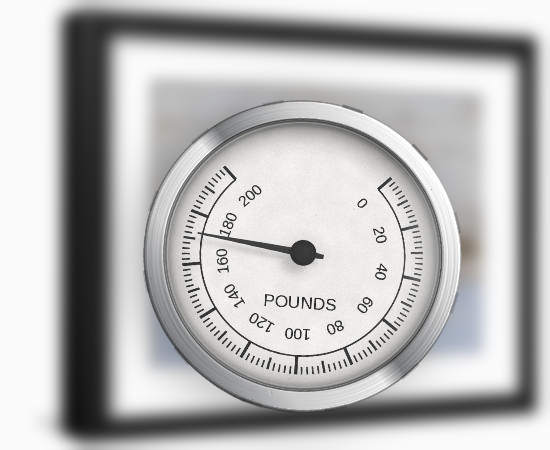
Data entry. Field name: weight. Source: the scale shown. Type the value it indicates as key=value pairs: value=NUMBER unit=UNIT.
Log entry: value=172 unit=lb
